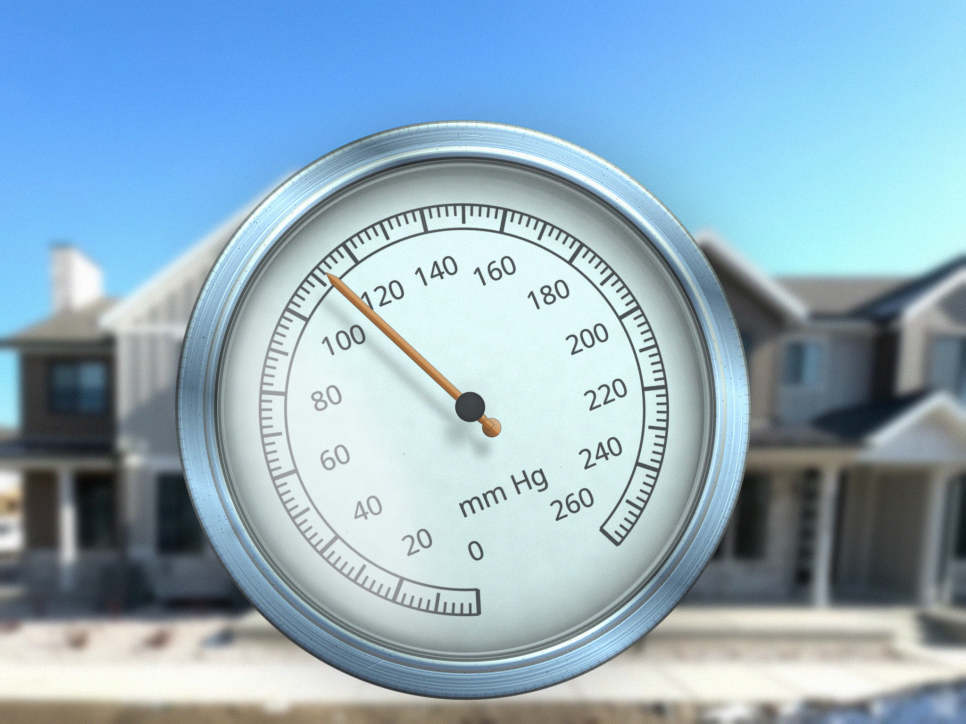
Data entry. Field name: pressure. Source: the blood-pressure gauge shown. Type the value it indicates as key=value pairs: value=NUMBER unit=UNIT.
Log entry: value=112 unit=mmHg
